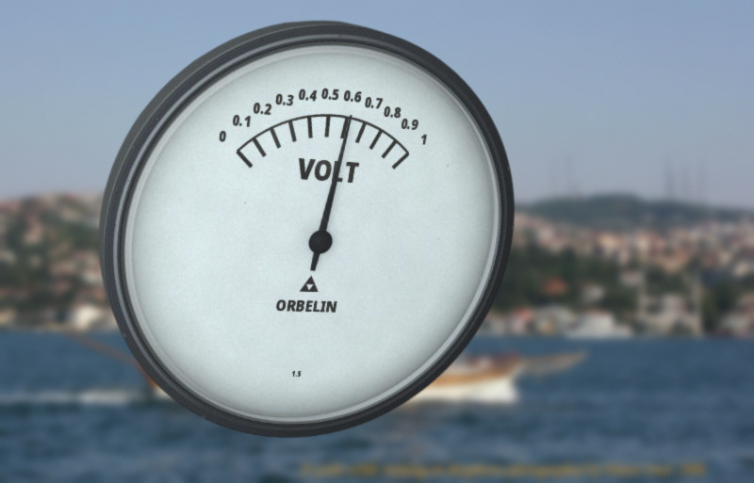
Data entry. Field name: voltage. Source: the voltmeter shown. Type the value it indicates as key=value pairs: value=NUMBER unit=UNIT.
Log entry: value=0.6 unit=V
